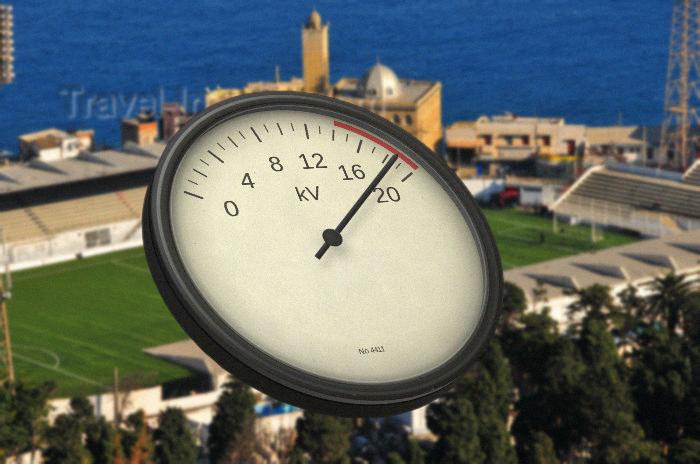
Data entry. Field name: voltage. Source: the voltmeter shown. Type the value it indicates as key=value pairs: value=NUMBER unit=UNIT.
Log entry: value=18.5 unit=kV
